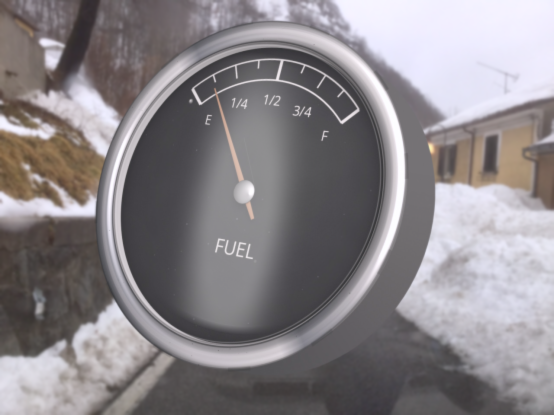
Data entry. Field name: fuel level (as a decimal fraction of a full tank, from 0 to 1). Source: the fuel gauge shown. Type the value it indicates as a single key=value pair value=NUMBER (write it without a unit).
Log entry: value=0.125
